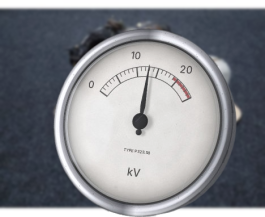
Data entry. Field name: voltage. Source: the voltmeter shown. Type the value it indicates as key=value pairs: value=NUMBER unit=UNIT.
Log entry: value=13 unit=kV
